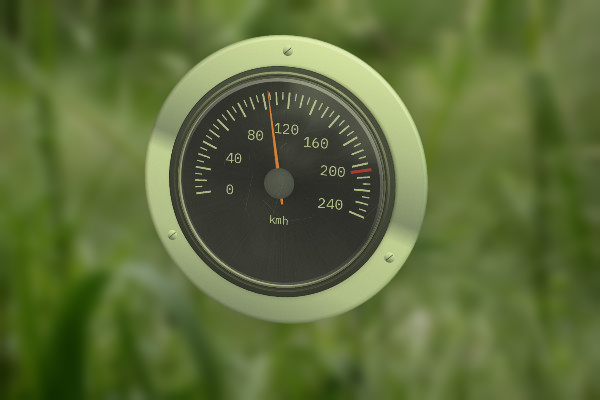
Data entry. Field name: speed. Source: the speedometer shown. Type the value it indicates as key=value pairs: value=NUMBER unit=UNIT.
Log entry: value=105 unit=km/h
